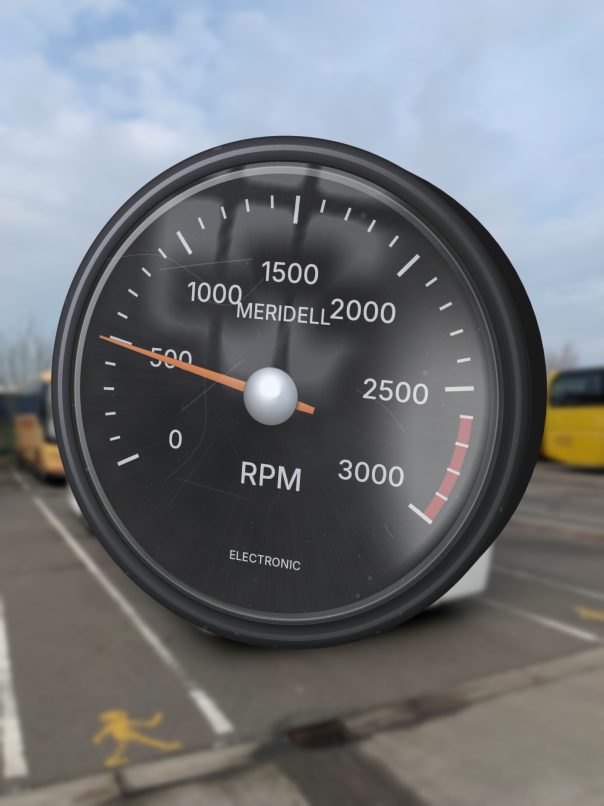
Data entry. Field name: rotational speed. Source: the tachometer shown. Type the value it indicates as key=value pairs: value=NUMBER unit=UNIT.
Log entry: value=500 unit=rpm
